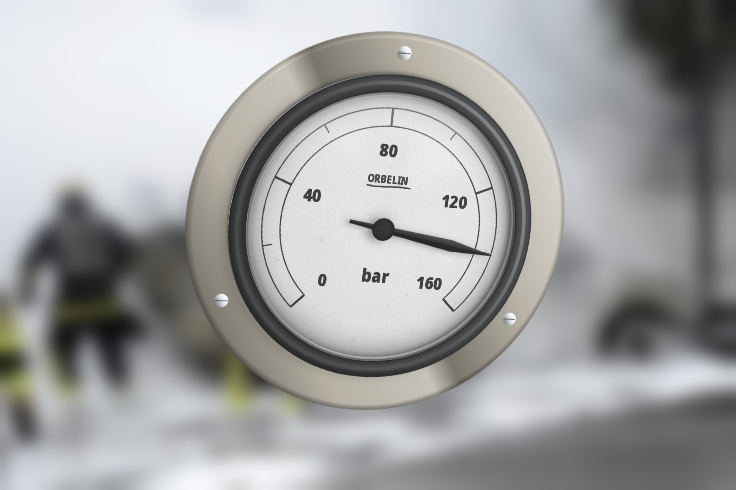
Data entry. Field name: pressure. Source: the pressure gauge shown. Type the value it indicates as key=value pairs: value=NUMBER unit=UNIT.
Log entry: value=140 unit=bar
